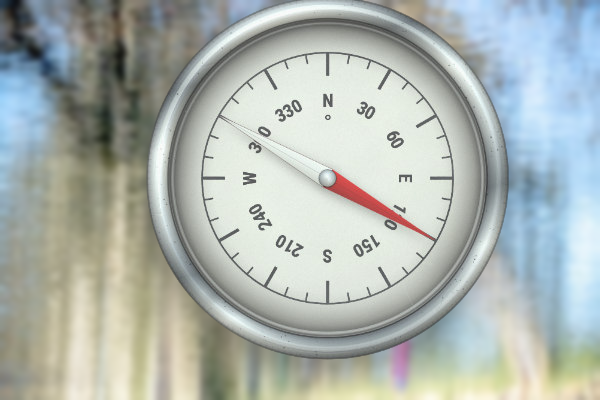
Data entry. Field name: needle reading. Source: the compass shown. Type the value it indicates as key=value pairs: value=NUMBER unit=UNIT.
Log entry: value=120 unit=°
